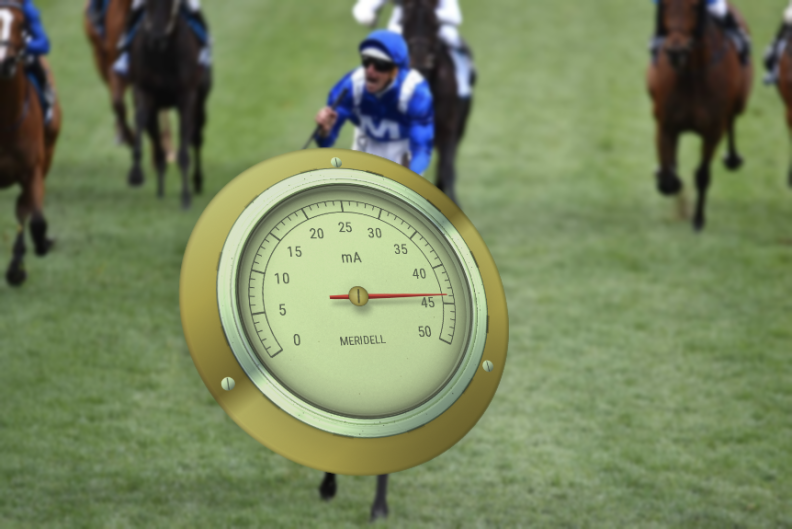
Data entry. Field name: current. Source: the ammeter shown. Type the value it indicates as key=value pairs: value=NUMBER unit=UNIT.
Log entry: value=44 unit=mA
